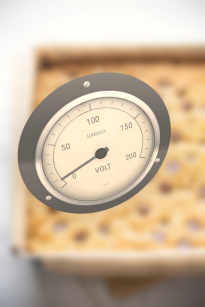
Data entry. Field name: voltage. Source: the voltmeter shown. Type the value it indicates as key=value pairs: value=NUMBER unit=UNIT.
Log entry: value=10 unit=V
